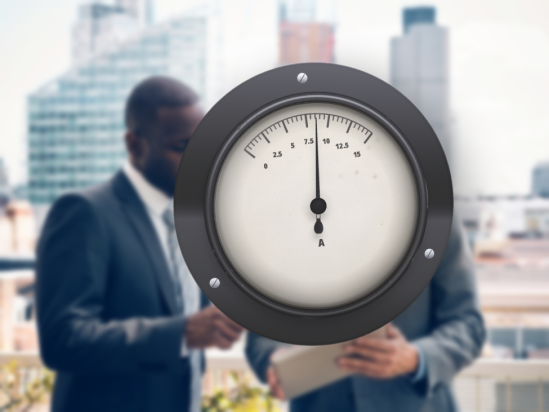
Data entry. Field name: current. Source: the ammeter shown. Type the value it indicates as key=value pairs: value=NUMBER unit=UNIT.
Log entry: value=8.5 unit=A
